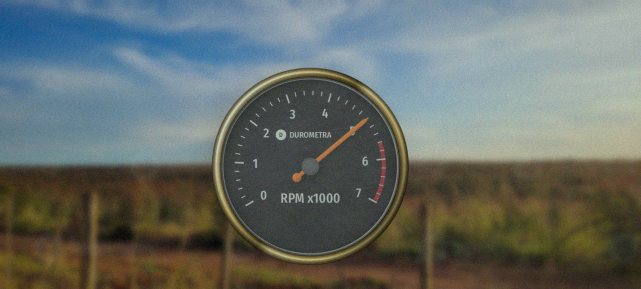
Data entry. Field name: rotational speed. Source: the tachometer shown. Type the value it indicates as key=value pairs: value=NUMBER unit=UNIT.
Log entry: value=5000 unit=rpm
